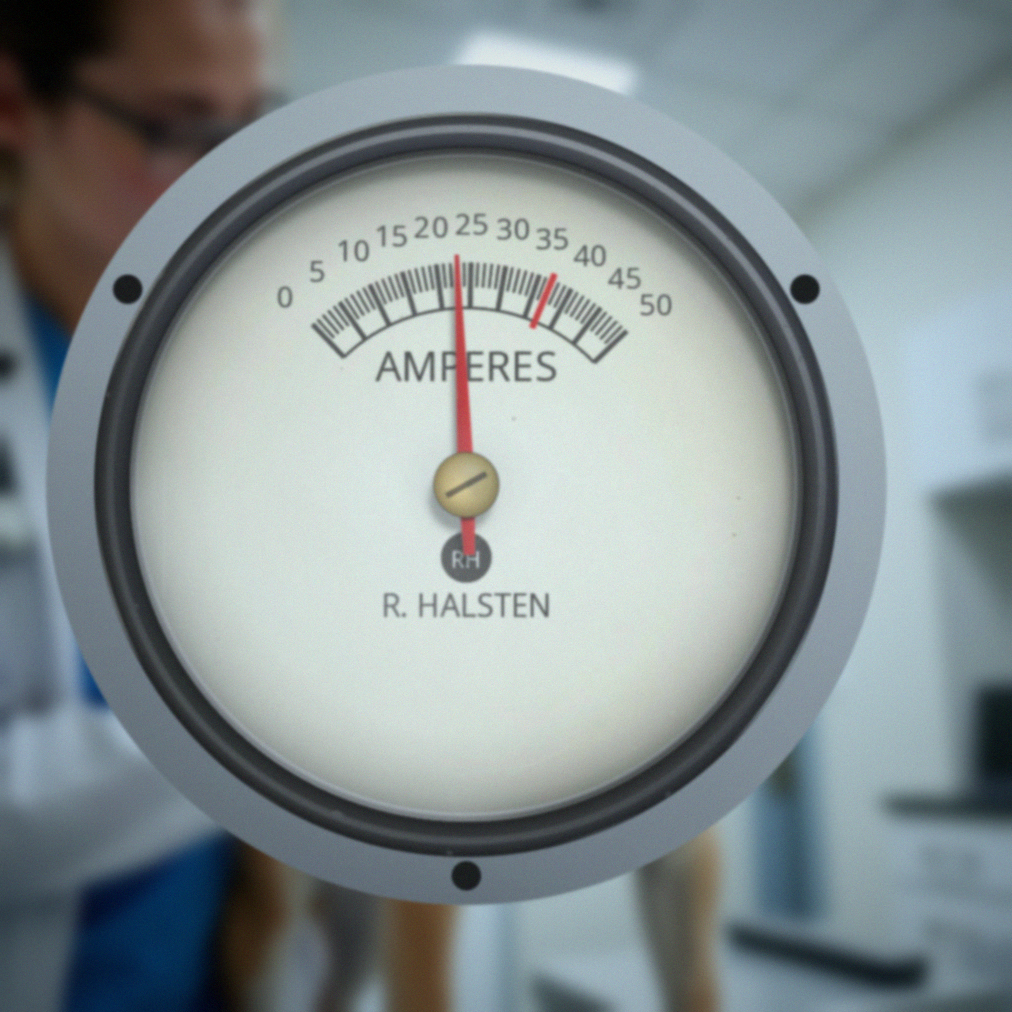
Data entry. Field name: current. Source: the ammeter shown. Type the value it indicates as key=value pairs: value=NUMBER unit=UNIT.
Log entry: value=23 unit=A
